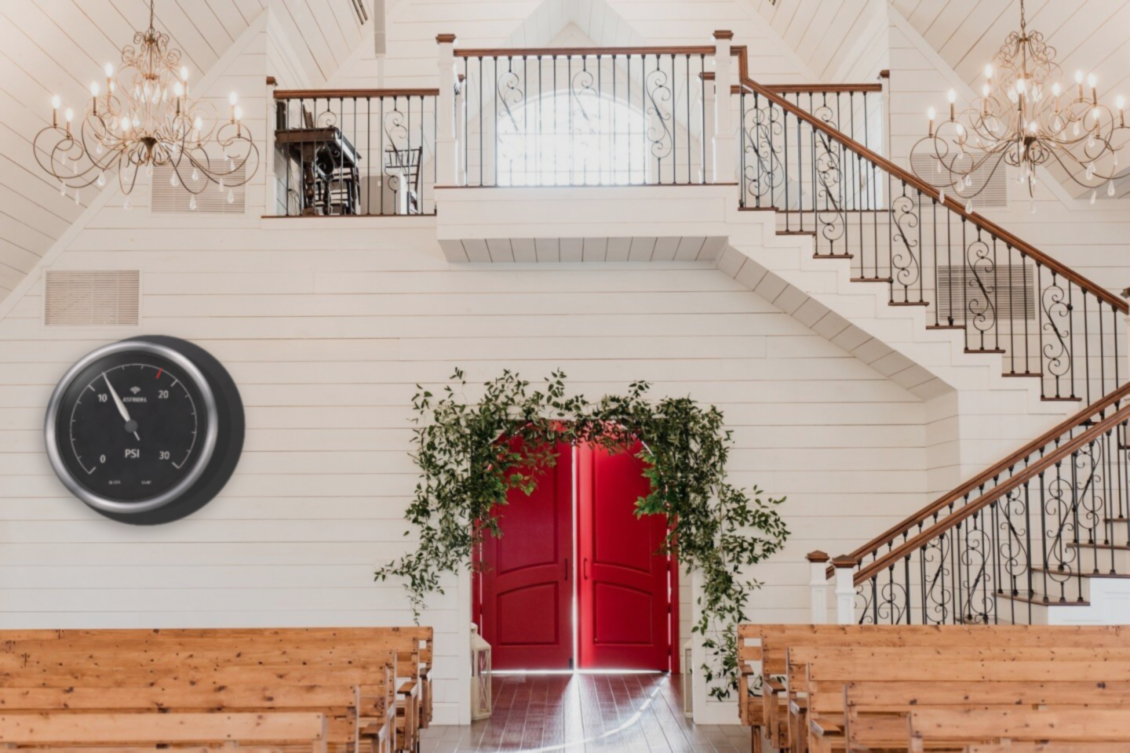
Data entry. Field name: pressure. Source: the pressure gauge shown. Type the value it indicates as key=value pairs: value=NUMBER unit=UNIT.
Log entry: value=12 unit=psi
